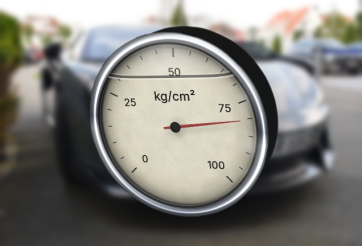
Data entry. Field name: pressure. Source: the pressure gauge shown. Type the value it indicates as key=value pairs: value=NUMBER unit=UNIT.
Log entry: value=80 unit=kg/cm²
